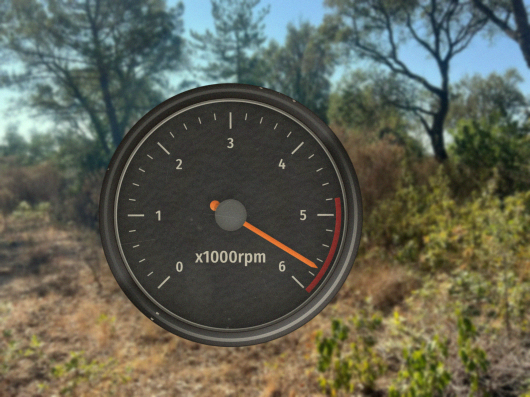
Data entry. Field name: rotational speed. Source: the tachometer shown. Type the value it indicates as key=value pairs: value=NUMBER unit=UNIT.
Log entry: value=5700 unit=rpm
